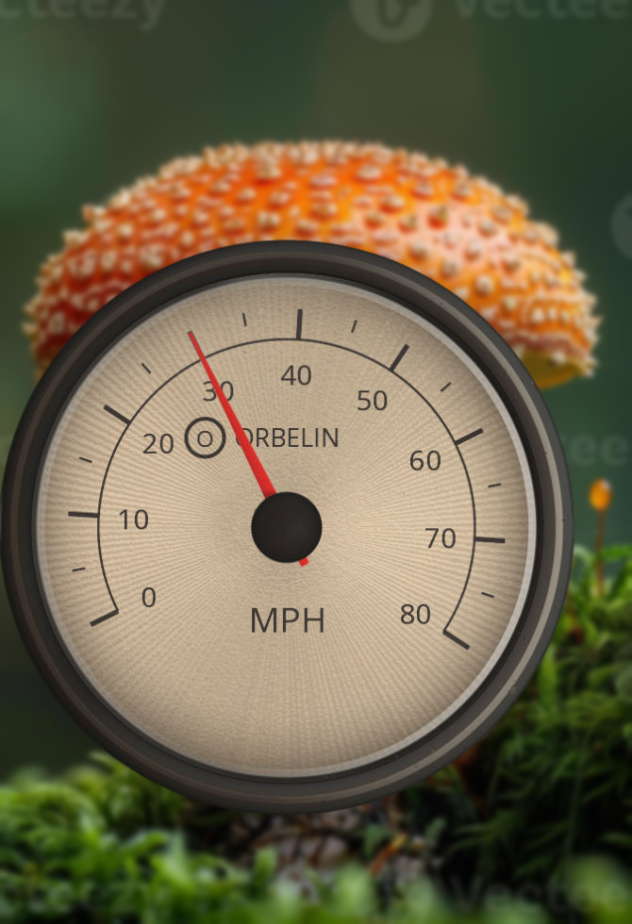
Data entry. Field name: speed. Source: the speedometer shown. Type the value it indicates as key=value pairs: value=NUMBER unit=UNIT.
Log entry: value=30 unit=mph
